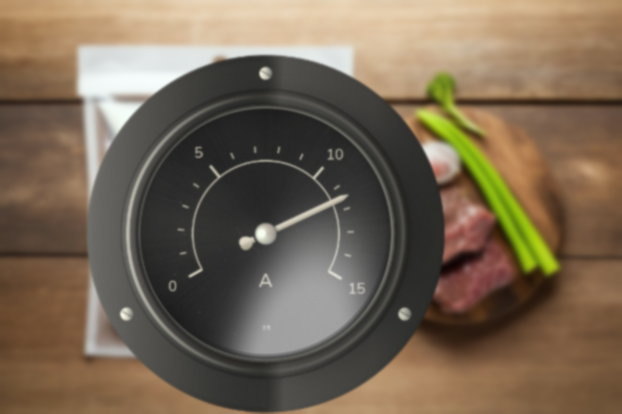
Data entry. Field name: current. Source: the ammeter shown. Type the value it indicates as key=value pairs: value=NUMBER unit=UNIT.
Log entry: value=11.5 unit=A
